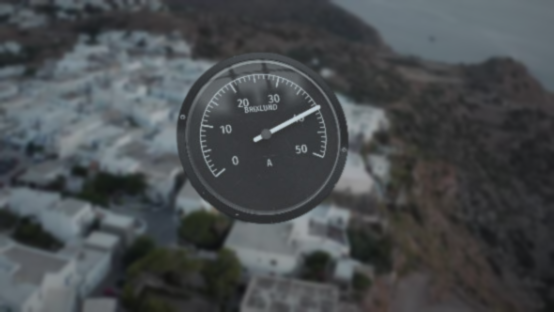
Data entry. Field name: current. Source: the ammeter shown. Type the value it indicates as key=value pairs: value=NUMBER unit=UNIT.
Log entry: value=40 unit=A
